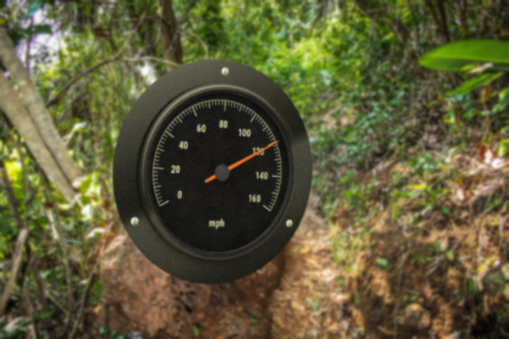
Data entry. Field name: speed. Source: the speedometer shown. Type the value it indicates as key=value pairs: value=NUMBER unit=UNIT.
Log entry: value=120 unit=mph
